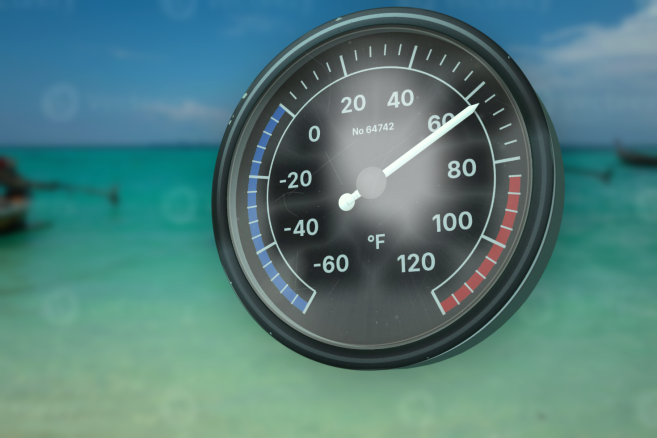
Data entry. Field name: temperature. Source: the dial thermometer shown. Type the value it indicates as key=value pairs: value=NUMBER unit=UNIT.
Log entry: value=64 unit=°F
